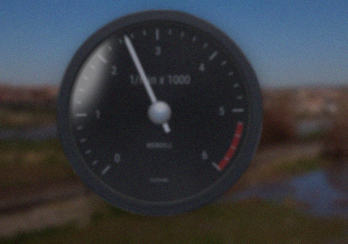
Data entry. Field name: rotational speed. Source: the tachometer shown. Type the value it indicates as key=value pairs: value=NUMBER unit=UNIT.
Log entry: value=2500 unit=rpm
